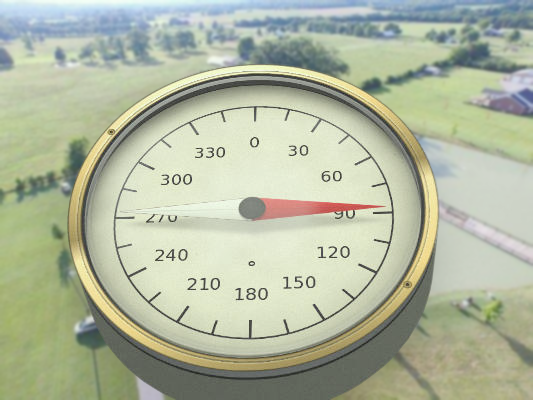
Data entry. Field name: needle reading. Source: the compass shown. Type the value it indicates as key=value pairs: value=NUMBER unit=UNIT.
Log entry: value=90 unit=°
